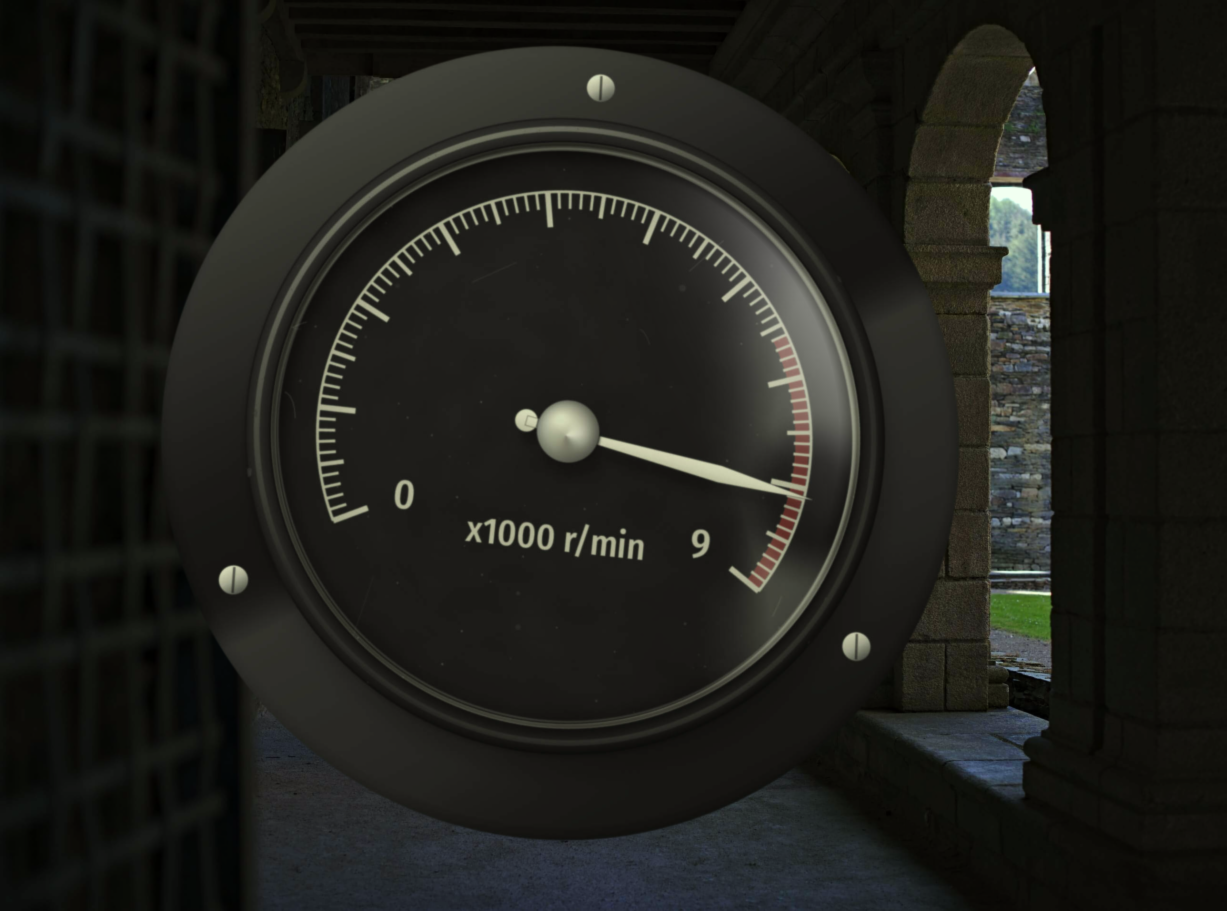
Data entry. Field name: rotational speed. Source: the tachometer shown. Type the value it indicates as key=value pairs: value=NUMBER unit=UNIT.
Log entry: value=8100 unit=rpm
